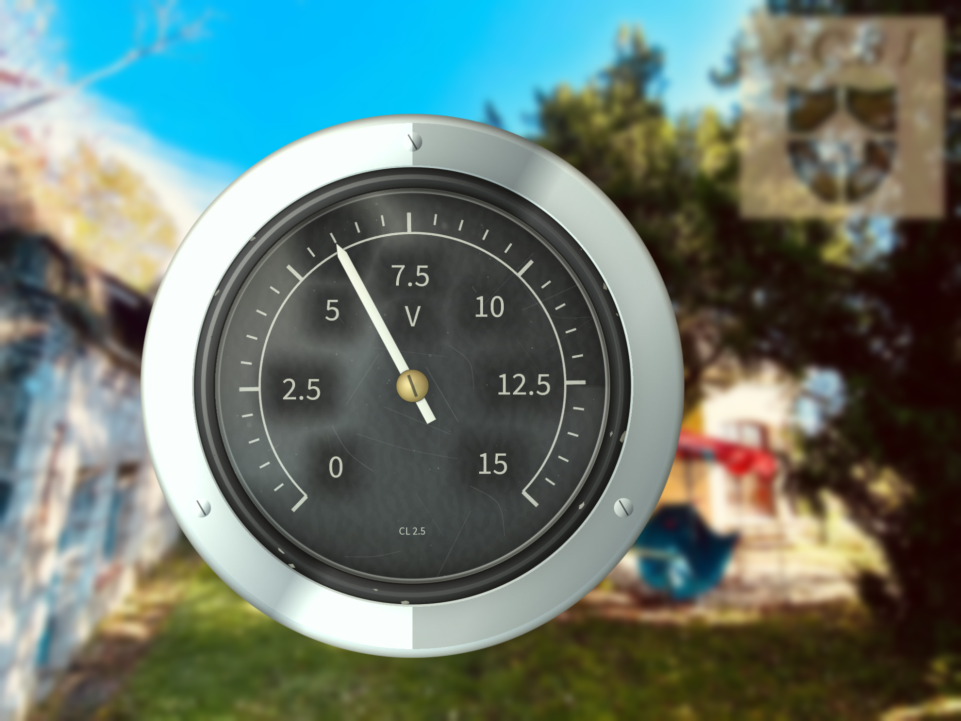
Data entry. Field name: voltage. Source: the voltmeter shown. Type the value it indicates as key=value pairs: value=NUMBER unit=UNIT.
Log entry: value=6 unit=V
